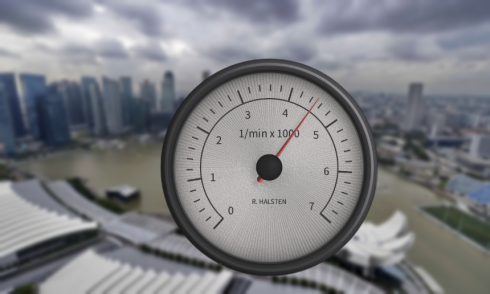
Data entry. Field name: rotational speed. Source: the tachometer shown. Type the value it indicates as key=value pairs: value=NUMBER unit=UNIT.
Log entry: value=4500 unit=rpm
